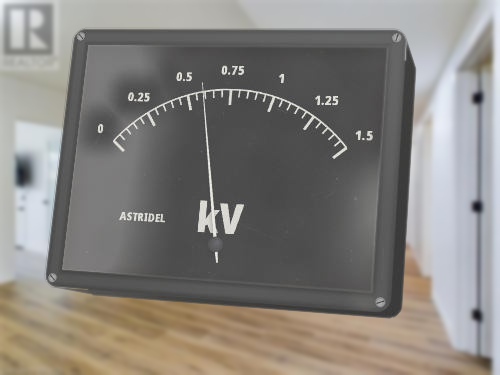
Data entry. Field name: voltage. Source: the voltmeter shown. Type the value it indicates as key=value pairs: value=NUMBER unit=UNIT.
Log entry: value=0.6 unit=kV
